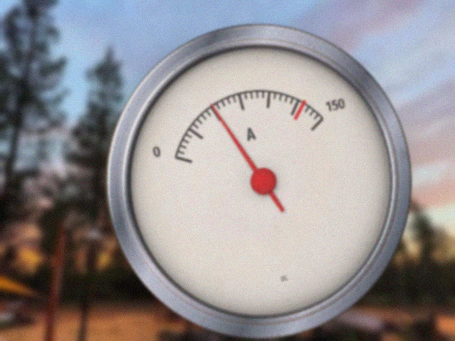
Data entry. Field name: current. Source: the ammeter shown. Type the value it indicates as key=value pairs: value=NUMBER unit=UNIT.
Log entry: value=50 unit=A
